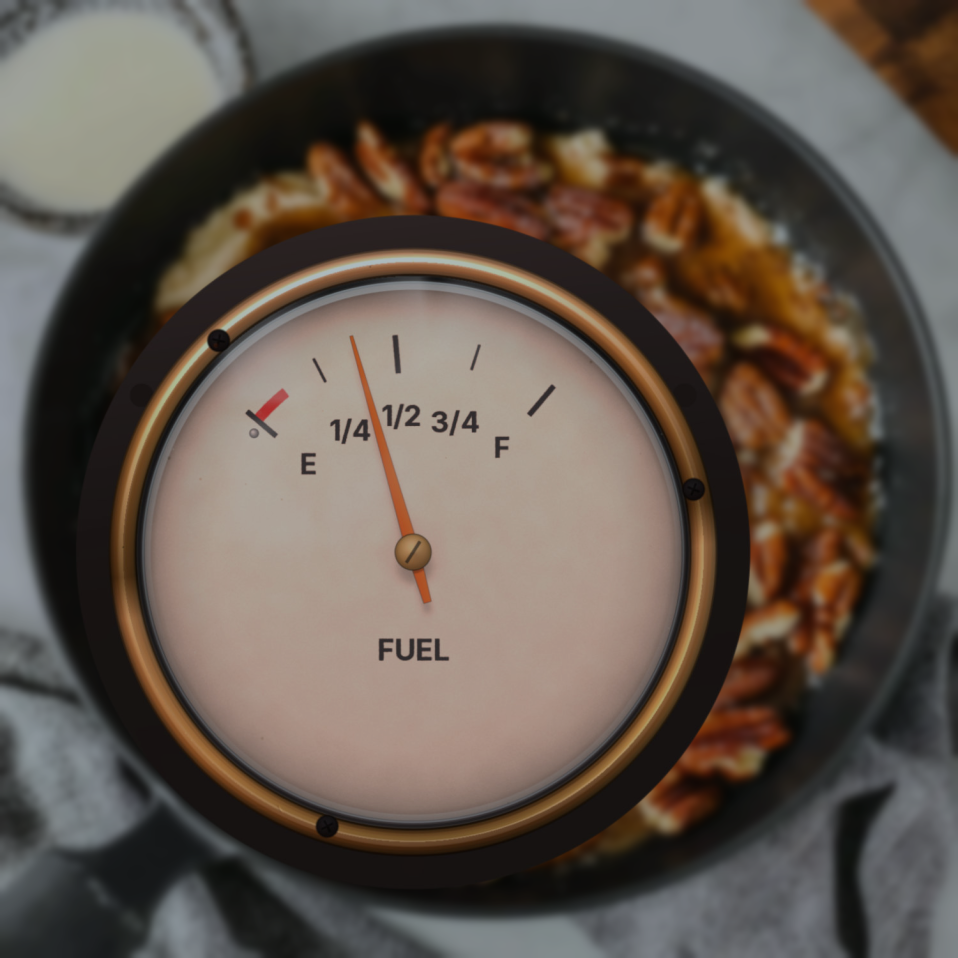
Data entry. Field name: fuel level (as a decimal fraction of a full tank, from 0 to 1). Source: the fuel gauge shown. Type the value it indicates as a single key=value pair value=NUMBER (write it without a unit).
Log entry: value=0.375
